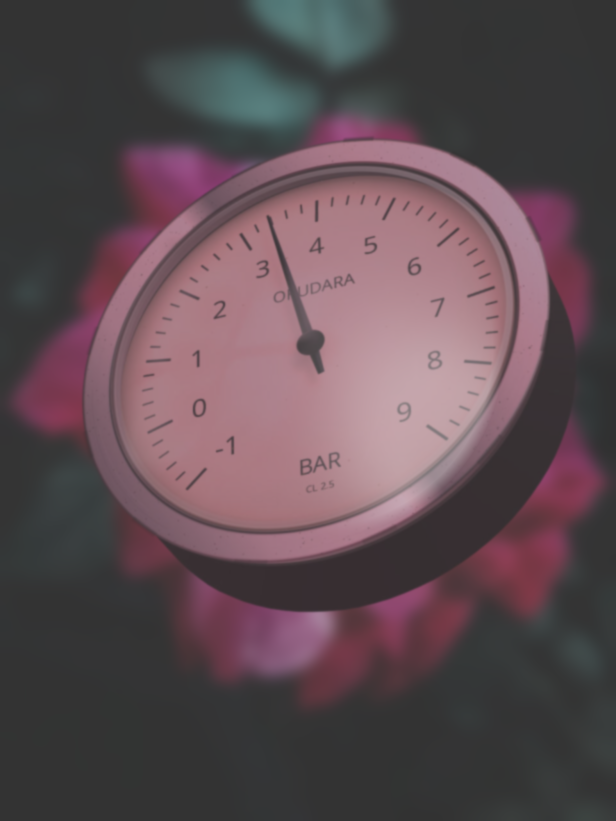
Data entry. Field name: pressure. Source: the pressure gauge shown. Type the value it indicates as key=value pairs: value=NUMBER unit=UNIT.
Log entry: value=3.4 unit=bar
